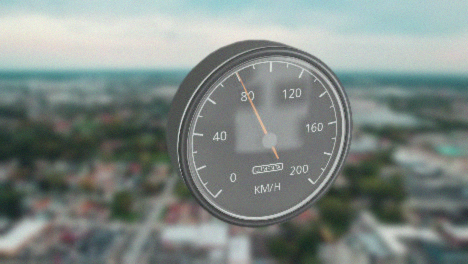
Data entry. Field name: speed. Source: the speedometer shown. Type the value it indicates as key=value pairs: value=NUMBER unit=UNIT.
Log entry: value=80 unit=km/h
